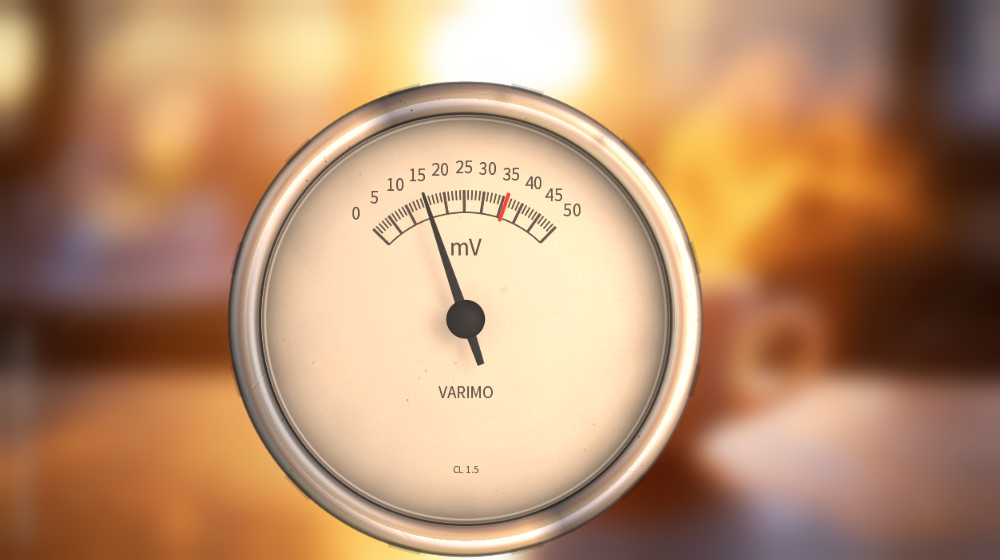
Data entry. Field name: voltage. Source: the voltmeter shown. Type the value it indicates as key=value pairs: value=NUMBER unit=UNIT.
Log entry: value=15 unit=mV
